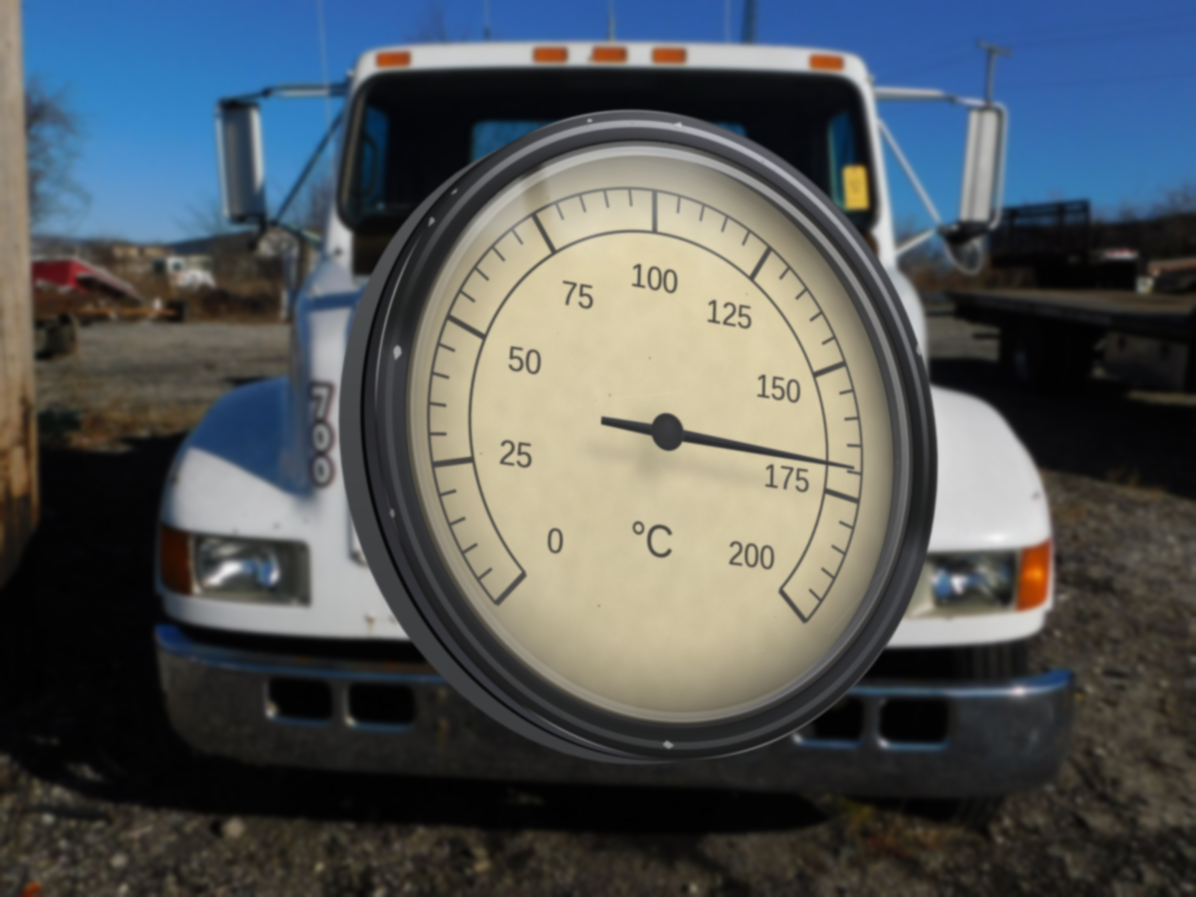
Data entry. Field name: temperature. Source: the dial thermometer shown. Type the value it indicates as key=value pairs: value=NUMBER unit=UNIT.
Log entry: value=170 unit=°C
